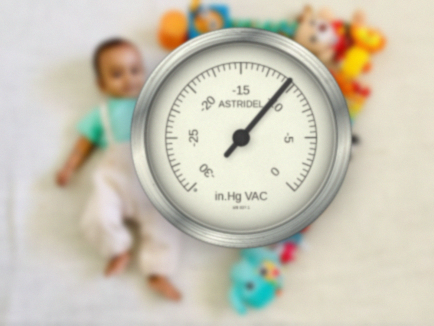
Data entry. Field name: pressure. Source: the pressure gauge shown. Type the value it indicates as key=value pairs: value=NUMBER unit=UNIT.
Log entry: value=-10.5 unit=inHg
